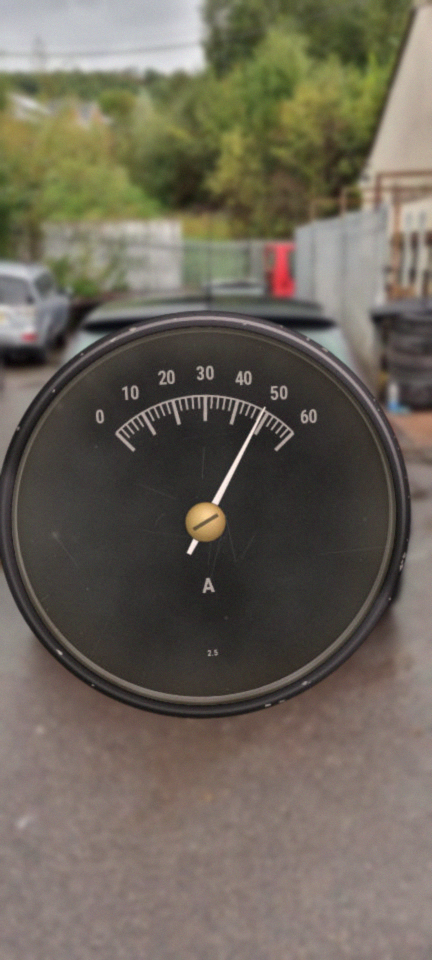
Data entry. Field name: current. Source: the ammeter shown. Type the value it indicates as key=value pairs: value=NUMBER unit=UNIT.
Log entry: value=48 unit=A
